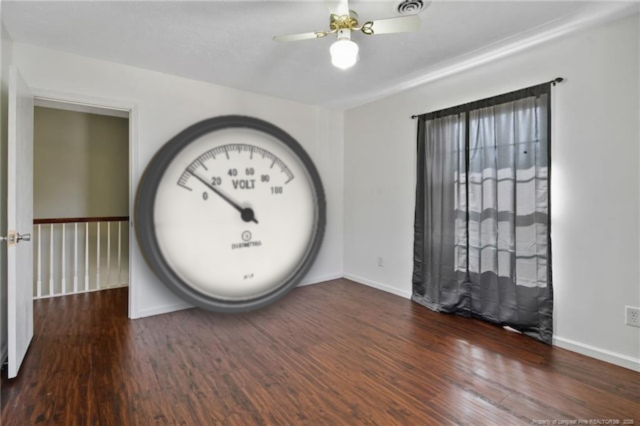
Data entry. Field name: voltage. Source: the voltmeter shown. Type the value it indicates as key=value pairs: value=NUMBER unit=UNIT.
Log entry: value=10 unit=V
